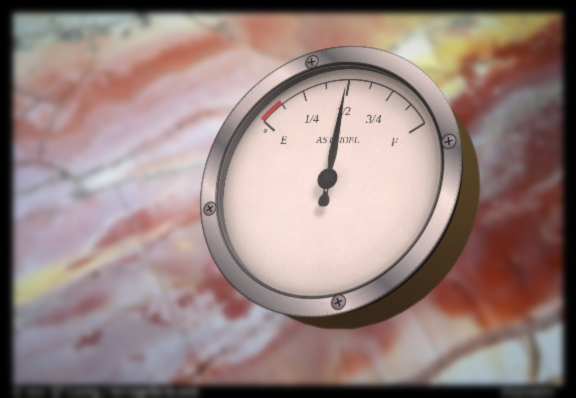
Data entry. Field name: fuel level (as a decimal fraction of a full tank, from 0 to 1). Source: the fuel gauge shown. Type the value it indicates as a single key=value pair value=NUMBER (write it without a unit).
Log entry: value=0.5
